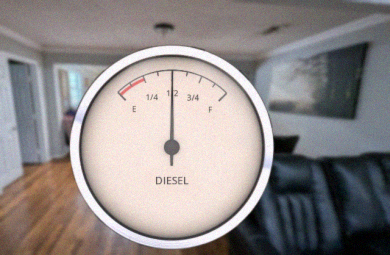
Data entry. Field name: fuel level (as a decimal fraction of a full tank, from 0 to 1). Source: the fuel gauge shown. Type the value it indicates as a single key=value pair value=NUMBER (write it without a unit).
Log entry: value=0.5
